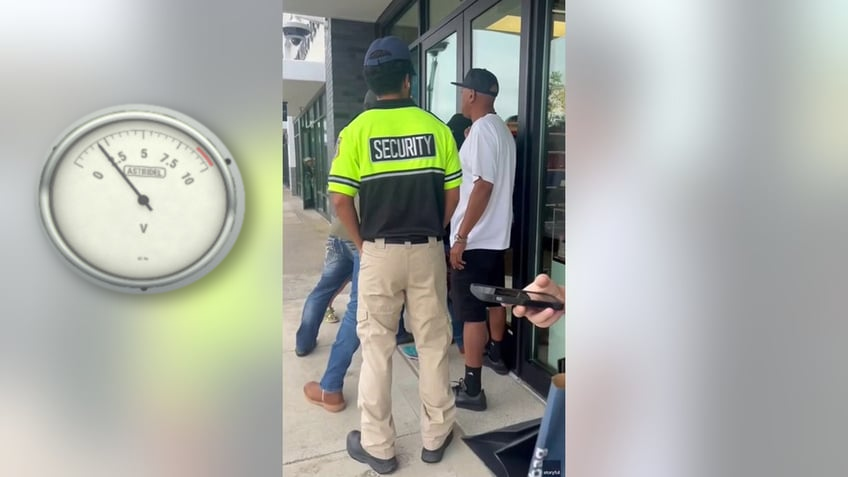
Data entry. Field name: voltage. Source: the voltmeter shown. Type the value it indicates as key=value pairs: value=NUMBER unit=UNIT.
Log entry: value=2 unit=V
